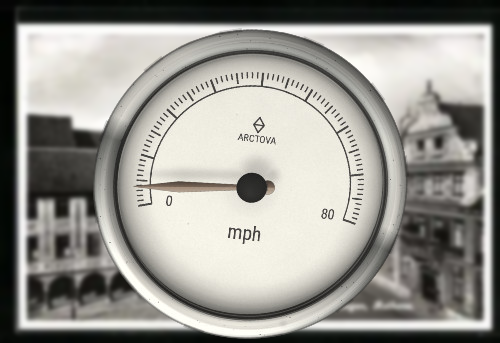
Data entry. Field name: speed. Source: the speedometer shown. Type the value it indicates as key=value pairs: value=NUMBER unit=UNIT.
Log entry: value=4 unit=mph
